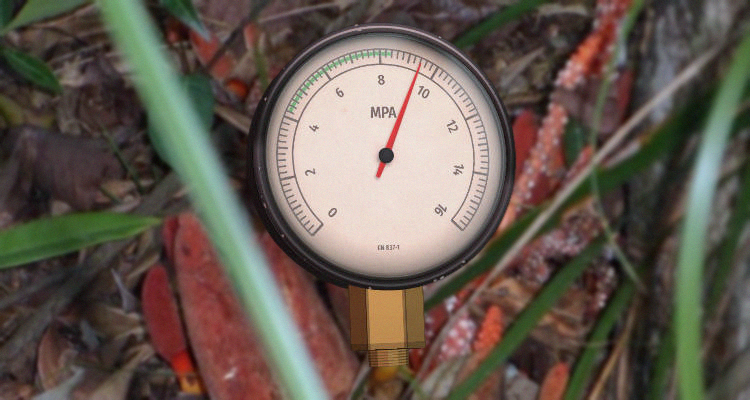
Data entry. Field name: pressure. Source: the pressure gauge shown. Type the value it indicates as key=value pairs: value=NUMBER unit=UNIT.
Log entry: value=9.4 unit=MPa
